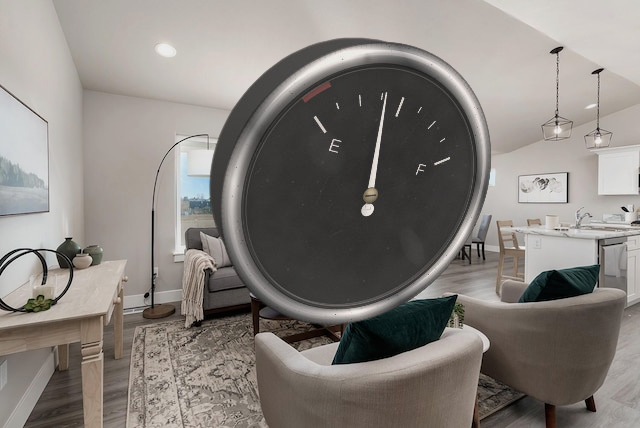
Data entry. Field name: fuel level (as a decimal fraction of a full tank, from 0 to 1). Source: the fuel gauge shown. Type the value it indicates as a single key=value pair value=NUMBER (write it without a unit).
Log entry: value=0.375
